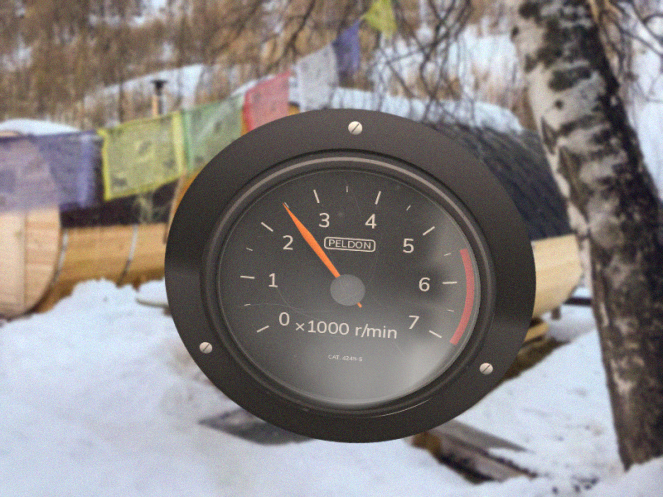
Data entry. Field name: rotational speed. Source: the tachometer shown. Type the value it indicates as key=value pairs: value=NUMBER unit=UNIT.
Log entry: value=2500 unit=rpm
